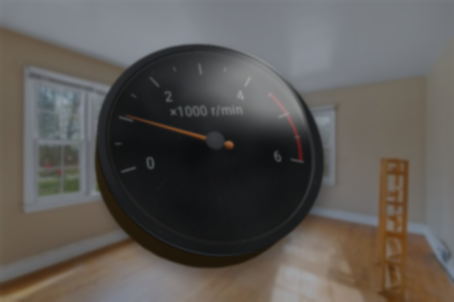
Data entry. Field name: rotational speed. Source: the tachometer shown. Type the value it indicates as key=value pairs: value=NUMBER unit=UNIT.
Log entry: value=1000 unit=rpm
